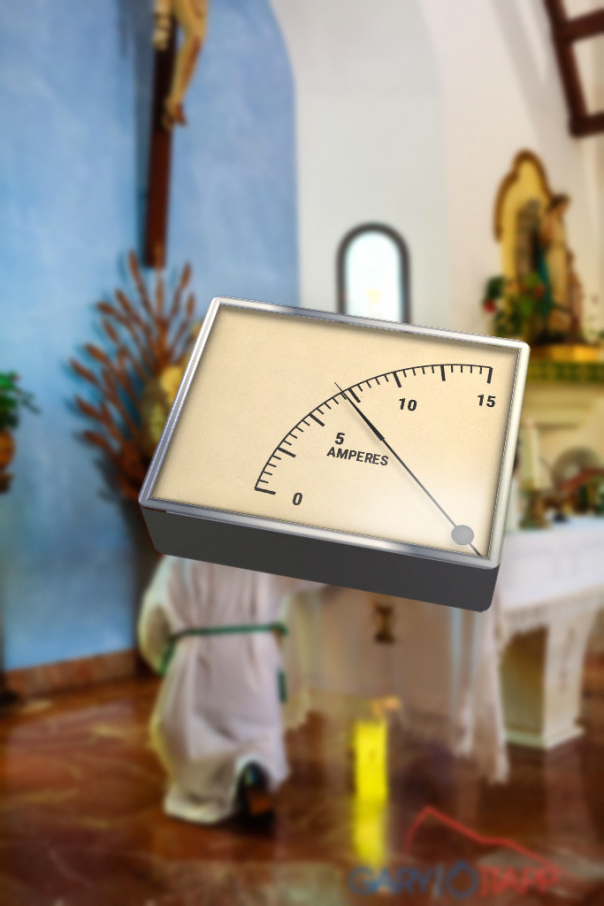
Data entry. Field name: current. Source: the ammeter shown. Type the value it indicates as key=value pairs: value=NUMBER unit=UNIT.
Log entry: value=7 unit=A
